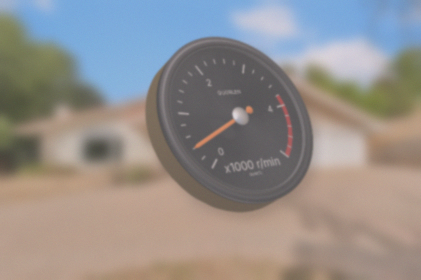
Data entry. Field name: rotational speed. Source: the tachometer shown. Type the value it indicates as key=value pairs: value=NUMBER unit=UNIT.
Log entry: value=400 unit=rpm
